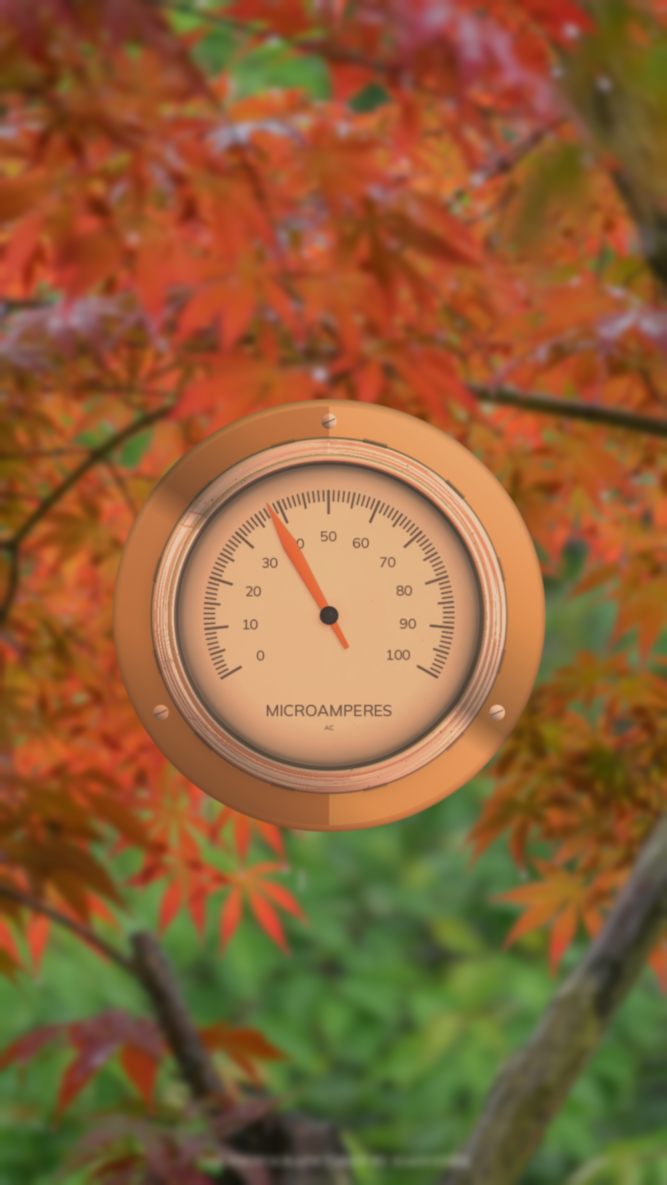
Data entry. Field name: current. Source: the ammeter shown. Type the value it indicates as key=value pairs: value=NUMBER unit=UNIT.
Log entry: value=38 unit=µA
